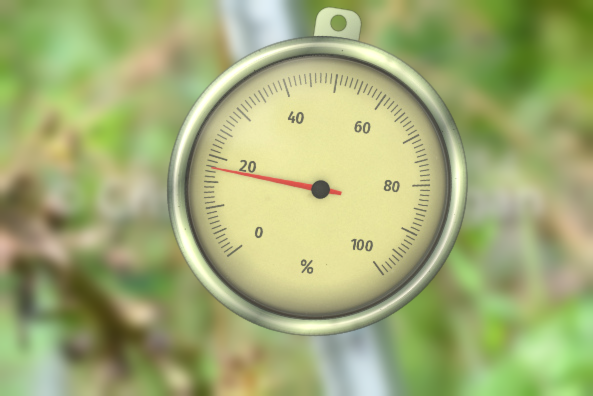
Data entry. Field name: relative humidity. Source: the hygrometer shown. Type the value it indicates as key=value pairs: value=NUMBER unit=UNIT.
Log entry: value=18 unit=%
